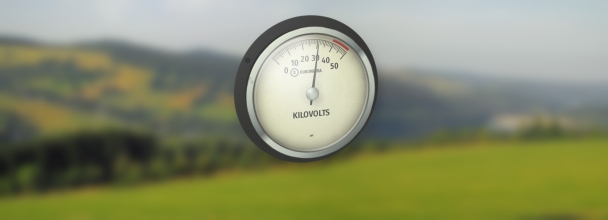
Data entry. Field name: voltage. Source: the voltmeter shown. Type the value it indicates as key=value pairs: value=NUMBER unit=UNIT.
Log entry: value=30 unit=kV
